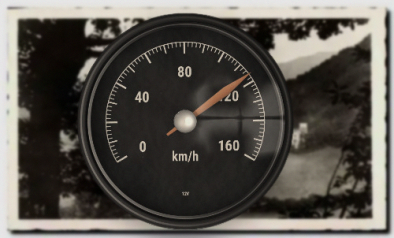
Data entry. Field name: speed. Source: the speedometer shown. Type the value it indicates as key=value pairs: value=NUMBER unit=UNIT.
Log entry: value=116 unit=km/h
